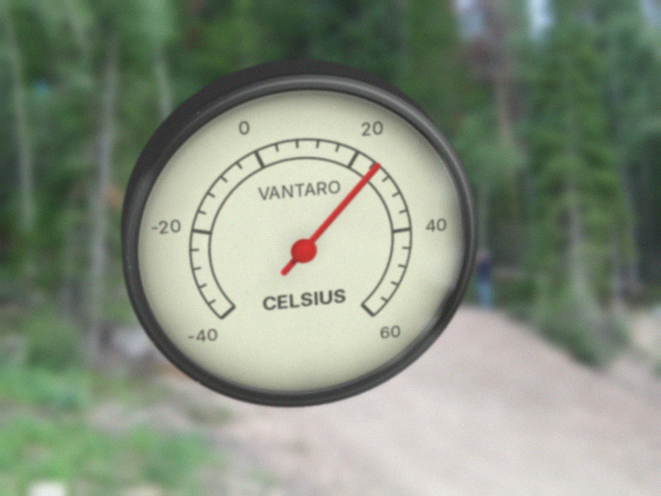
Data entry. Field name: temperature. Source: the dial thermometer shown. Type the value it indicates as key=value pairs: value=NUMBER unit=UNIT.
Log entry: value=24 unit=°C
